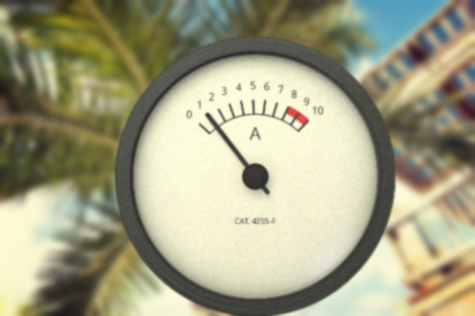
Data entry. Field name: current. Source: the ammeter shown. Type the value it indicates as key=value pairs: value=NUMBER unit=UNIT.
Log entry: value=1 unit=A
